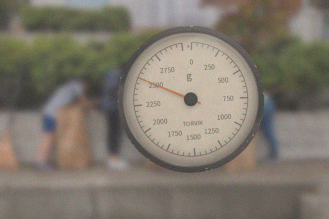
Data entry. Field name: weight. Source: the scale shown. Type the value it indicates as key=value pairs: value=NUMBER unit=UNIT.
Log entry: value=2500 unit=g
